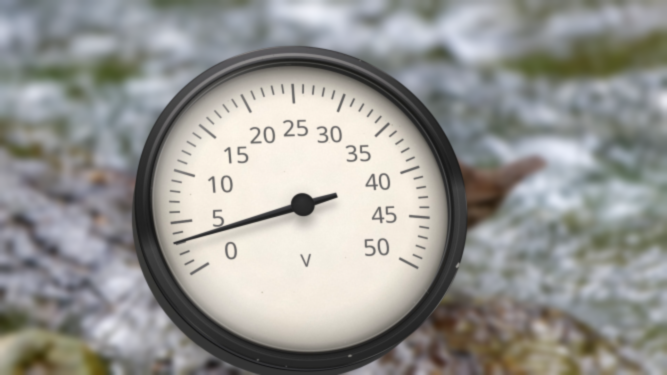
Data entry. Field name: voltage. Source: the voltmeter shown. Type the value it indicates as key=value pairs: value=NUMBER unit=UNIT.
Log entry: value=3 unit=V
